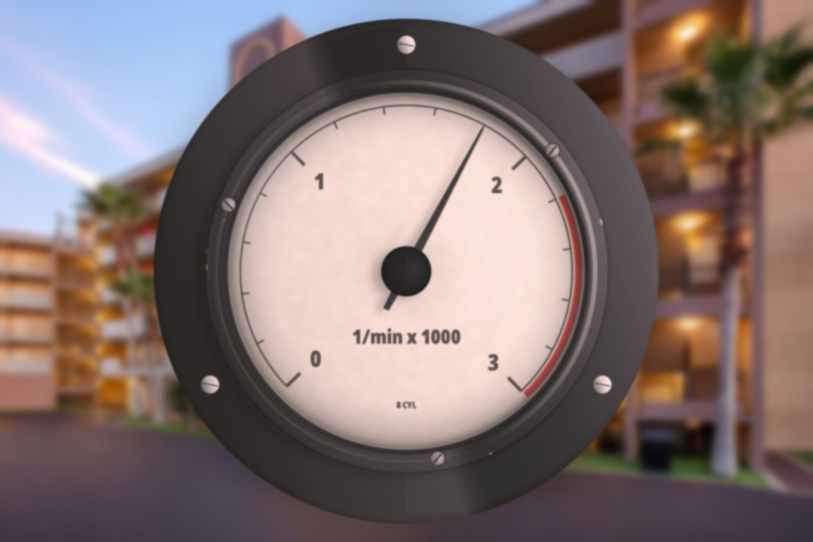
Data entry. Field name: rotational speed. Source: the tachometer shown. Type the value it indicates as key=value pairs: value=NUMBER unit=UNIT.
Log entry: value=1800 unit=rpm
